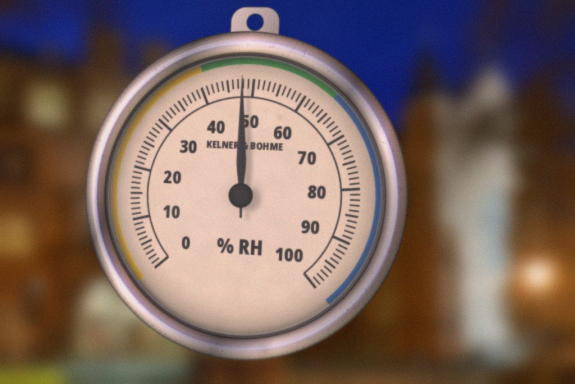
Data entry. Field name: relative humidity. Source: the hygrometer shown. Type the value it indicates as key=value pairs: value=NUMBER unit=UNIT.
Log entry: value=48 unit=%
